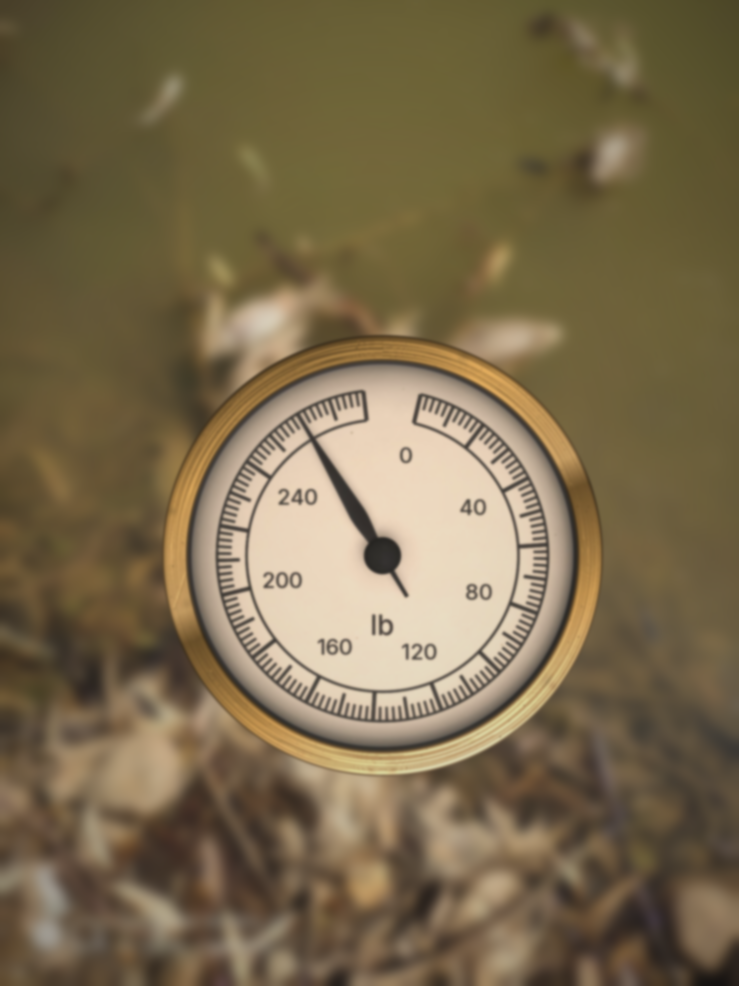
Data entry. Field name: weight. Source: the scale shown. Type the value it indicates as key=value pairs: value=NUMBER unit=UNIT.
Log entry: value=260 unit=lb
